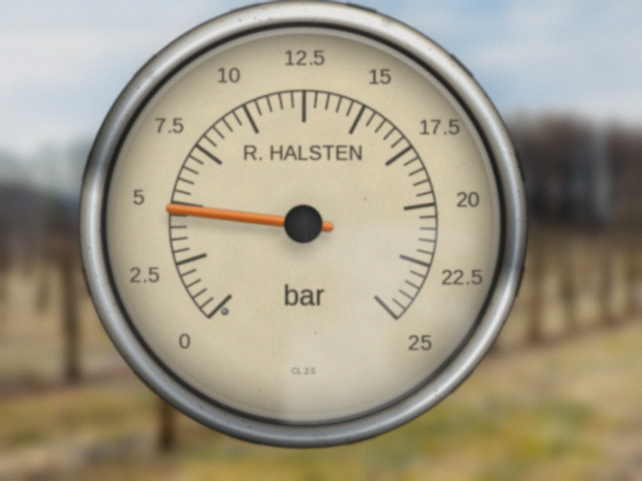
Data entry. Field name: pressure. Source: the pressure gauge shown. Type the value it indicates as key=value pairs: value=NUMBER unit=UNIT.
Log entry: value=4.75 unit=bar
